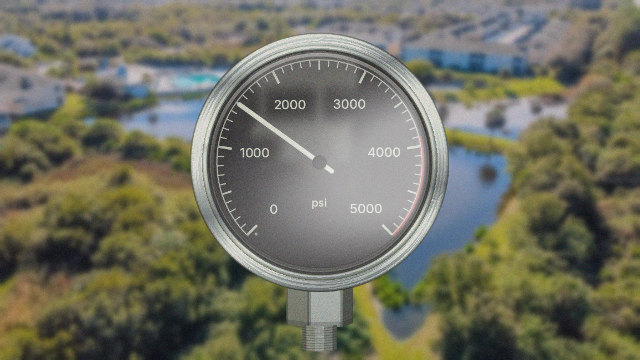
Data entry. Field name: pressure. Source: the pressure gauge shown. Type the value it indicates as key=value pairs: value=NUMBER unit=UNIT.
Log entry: value=1500 unit=psi
